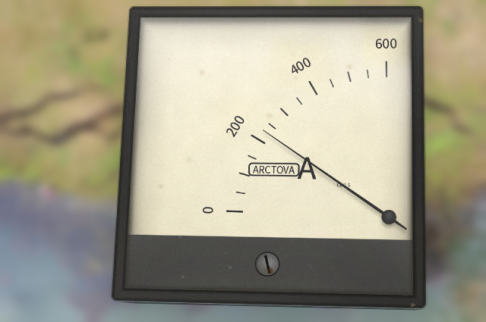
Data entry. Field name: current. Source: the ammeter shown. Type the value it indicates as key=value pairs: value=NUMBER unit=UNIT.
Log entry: value=225 unit=A
